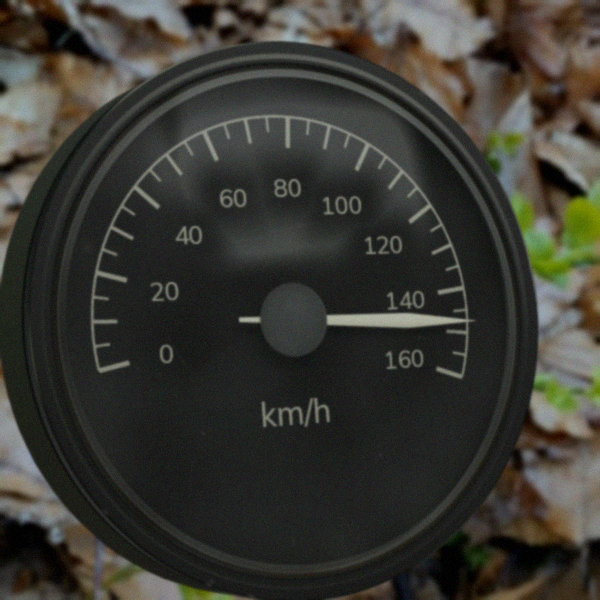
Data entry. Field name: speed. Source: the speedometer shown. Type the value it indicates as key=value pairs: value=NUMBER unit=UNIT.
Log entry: value=147.5 unit=km/h
